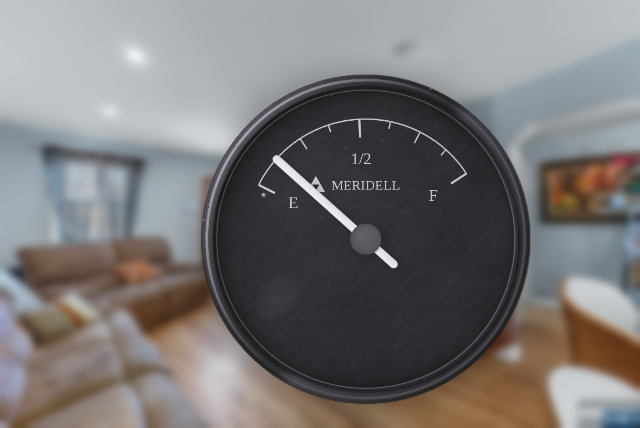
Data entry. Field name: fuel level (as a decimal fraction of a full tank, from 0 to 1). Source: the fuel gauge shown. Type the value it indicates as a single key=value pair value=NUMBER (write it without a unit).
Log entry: value=0.125
